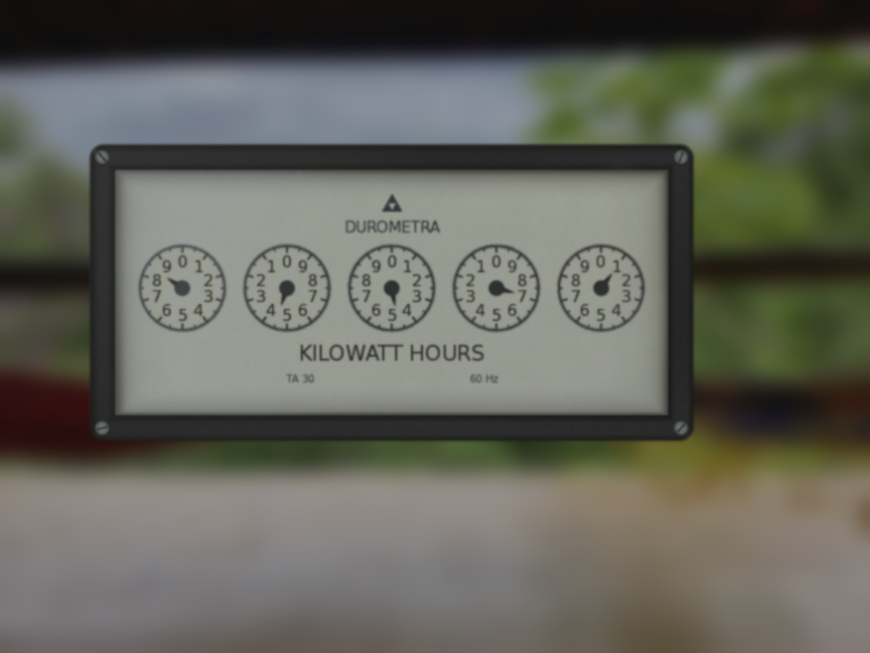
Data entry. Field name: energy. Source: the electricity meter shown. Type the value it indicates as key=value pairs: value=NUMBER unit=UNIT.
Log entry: value=84471 unit=kWh
